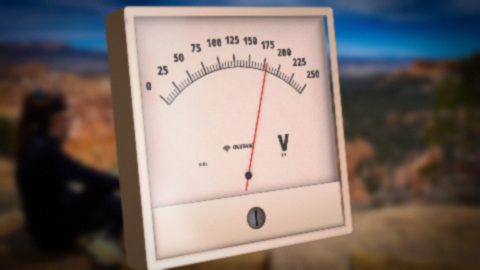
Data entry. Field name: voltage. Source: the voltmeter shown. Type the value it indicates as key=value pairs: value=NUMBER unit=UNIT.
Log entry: value=175 unit=V
